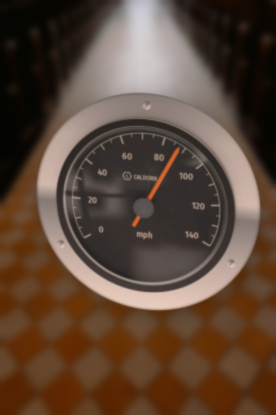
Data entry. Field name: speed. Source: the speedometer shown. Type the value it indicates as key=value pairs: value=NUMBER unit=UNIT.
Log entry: value=87.5 unit=mph
